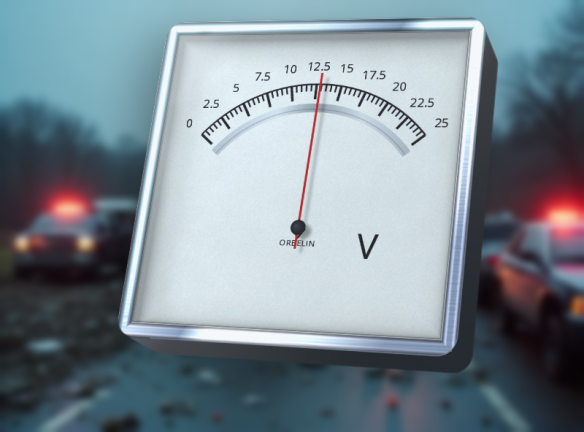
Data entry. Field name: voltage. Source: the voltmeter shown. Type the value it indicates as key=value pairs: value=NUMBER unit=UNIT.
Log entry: value=13 unit=V
